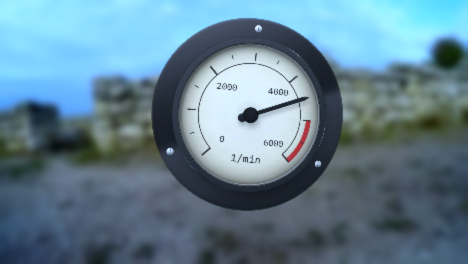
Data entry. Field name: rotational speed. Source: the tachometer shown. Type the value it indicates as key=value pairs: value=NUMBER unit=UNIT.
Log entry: value=4500 unit=rpm
